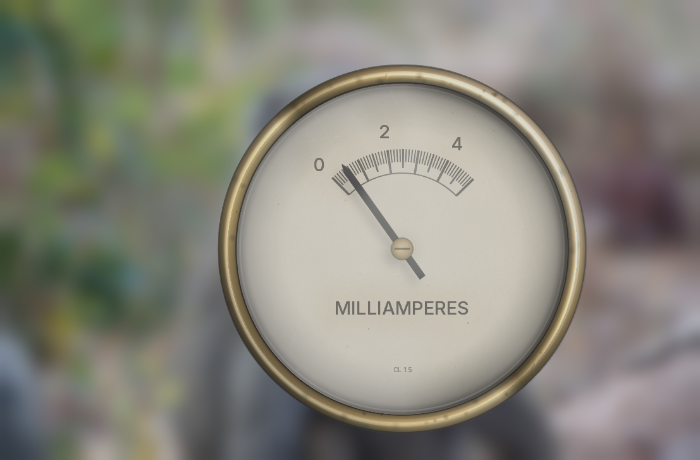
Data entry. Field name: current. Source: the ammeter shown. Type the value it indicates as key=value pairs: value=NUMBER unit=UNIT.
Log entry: value=0.5 unit=mA
